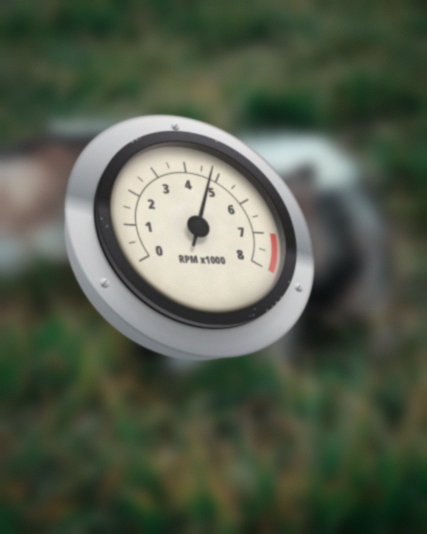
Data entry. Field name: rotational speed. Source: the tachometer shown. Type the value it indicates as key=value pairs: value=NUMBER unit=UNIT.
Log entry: value=4750 unit=rpm
